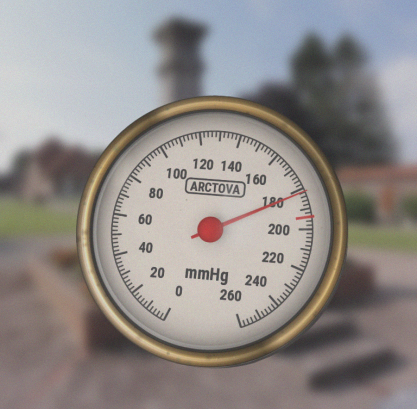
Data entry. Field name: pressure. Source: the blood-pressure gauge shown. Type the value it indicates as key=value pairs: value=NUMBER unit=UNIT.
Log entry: value=182 unit=mmHg
